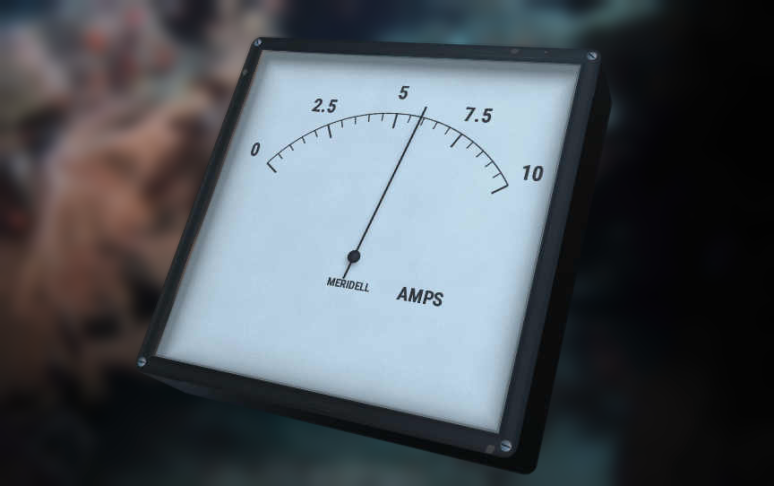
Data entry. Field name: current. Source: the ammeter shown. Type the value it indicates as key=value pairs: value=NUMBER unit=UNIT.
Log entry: value=6 unit=A
